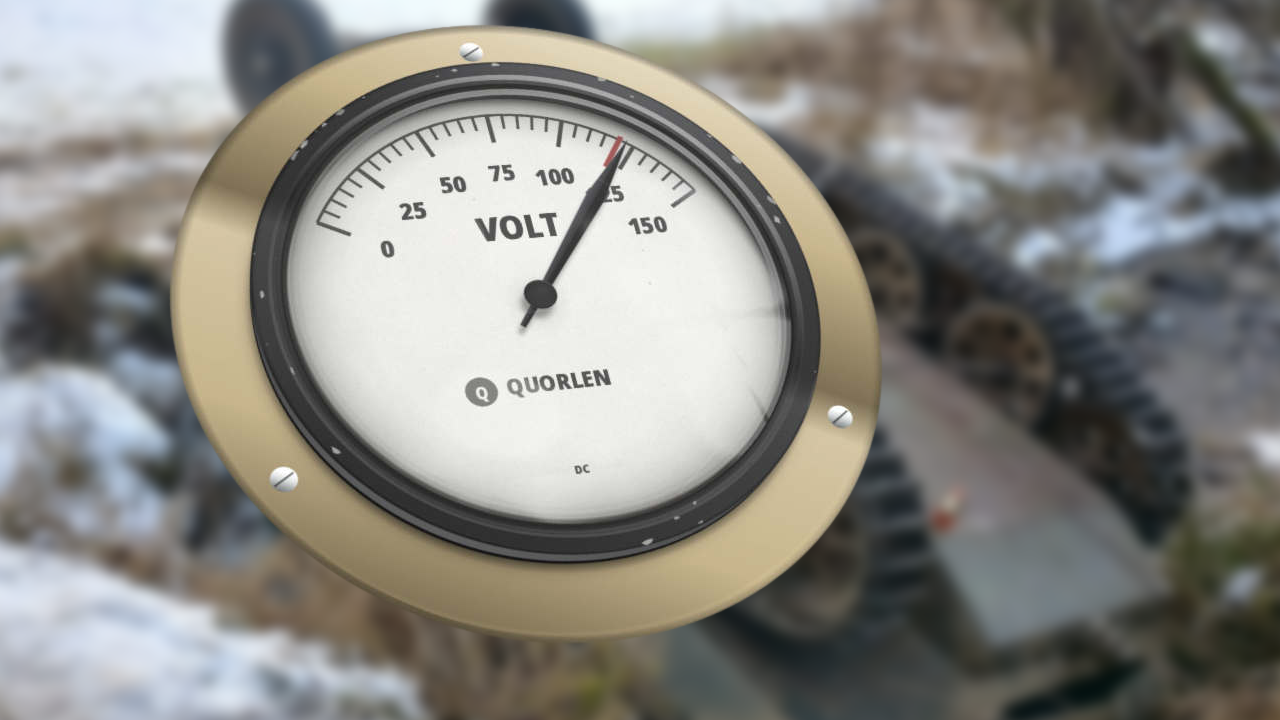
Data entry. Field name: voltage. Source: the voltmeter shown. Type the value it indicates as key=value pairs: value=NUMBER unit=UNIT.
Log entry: value=122.5 unit=V
